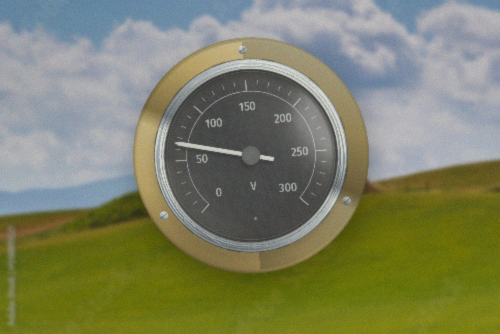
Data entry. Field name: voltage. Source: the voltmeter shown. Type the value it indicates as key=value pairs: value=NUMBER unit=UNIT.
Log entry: value=65 unit=V
